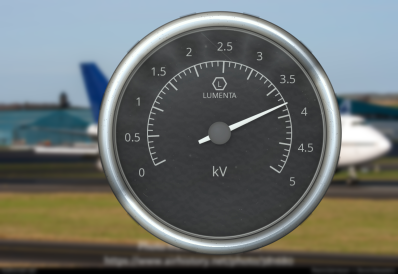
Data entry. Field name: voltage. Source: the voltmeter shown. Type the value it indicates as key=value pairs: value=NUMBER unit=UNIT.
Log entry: value=3.8 unit=kV
